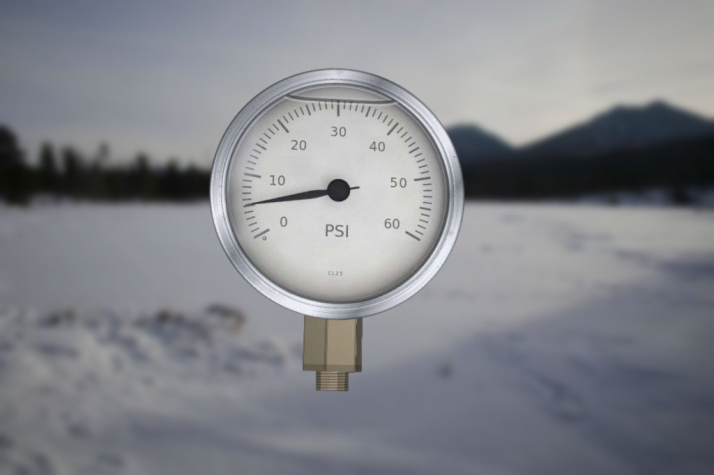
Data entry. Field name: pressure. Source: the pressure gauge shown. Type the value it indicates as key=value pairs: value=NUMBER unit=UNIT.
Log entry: value=5 unit=psi
